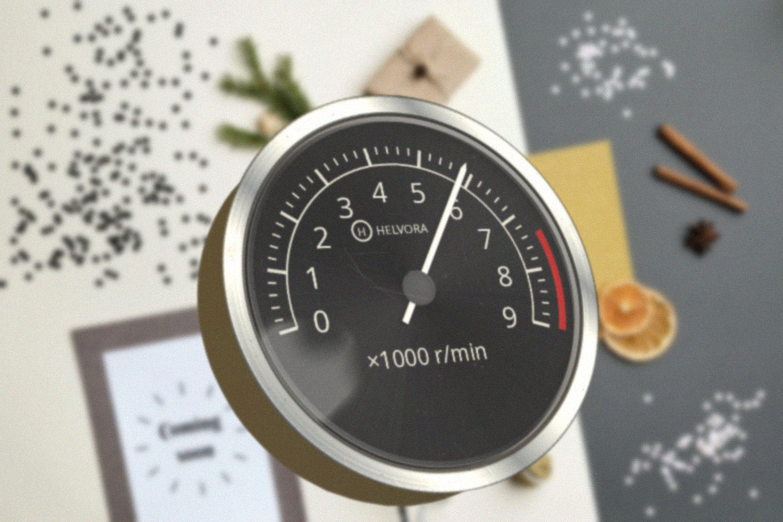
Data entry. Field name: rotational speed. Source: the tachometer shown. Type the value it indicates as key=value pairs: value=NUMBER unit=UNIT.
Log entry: value=5800 unit=rpm
